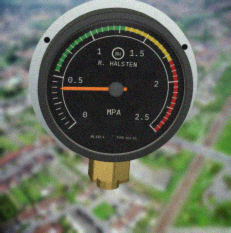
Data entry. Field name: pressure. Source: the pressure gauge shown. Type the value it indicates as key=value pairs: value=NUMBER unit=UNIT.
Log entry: value=0.4 unit=MPa
